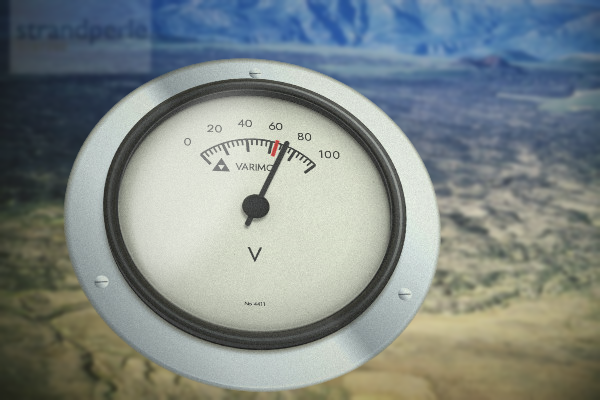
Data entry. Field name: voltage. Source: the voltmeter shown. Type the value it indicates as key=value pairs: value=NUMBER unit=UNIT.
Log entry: value=72 unit=V
